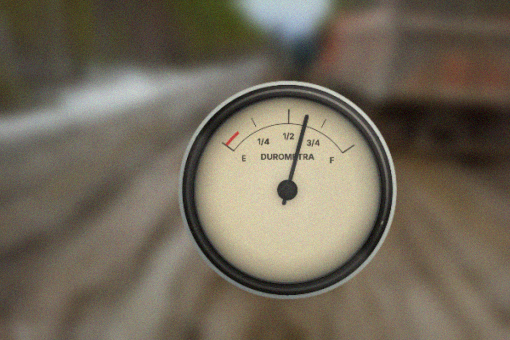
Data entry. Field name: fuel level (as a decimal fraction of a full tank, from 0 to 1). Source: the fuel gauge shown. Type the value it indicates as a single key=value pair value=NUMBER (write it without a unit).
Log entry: value=0.625
